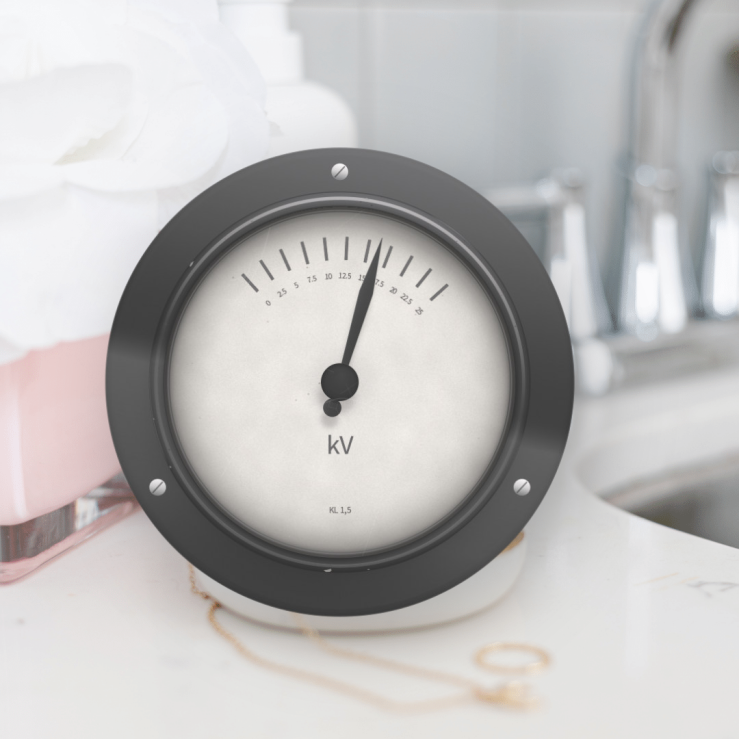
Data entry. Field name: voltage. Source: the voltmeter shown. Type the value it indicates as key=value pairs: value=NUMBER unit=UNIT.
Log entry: value=16.25 unit=kV
